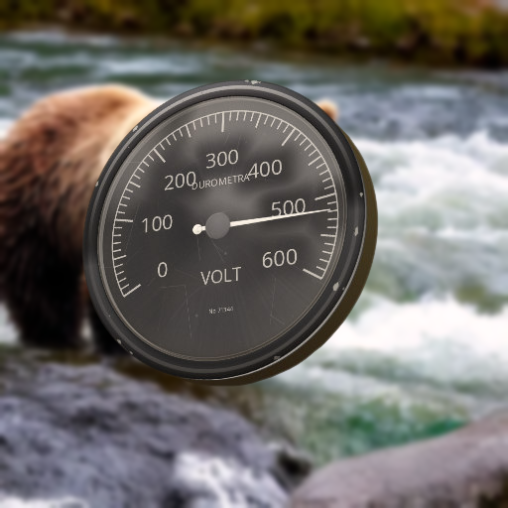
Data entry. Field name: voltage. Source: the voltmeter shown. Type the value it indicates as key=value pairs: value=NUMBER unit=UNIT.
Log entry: value=520 unit=V
